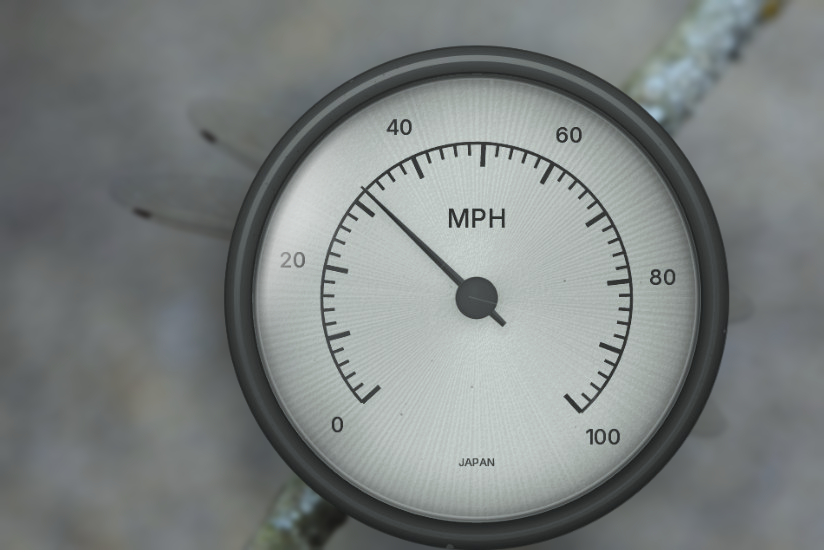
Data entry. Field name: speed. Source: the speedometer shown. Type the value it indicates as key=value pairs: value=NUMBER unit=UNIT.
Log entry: value=32 unit=mph
